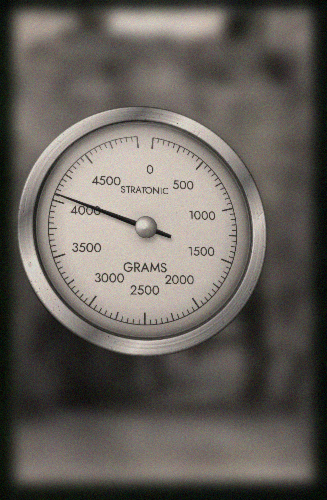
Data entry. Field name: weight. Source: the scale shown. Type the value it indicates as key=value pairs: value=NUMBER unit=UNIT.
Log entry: value=4050 unit=g
